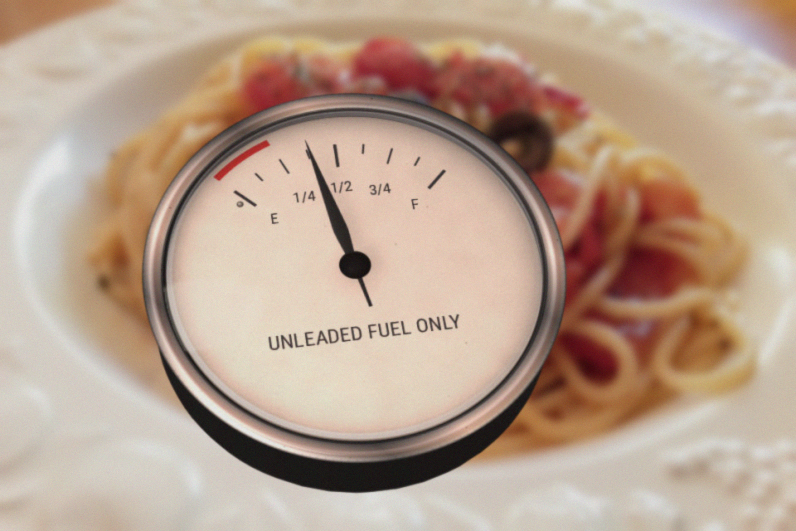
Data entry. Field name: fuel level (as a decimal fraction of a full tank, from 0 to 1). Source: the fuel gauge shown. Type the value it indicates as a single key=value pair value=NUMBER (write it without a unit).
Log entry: value=0.375
